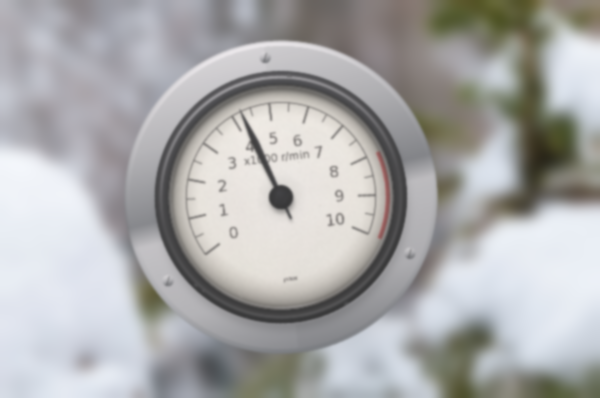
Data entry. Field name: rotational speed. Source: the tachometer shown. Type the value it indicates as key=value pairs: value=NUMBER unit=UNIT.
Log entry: value=4250 unit=rpm
